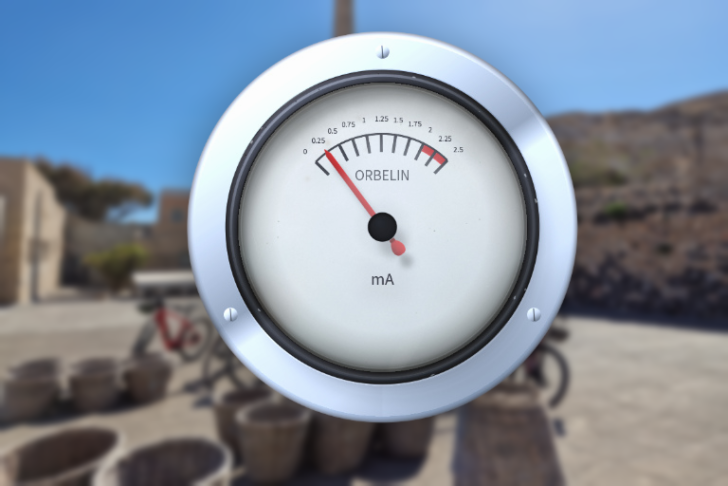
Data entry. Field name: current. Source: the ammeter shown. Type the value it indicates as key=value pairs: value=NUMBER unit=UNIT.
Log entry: value=0.25 unit=mA
